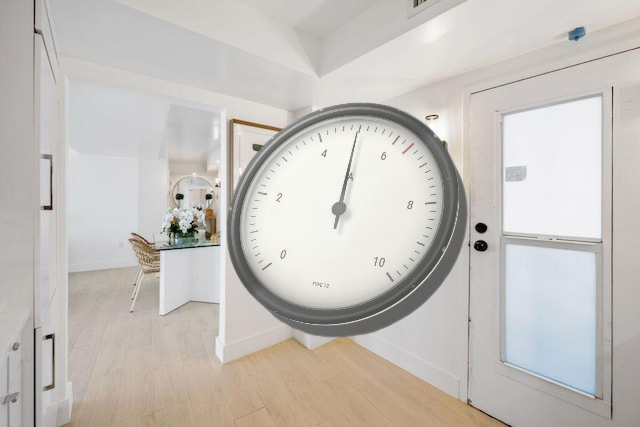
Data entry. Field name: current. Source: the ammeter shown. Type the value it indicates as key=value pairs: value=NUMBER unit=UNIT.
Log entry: value=5 unit=A
